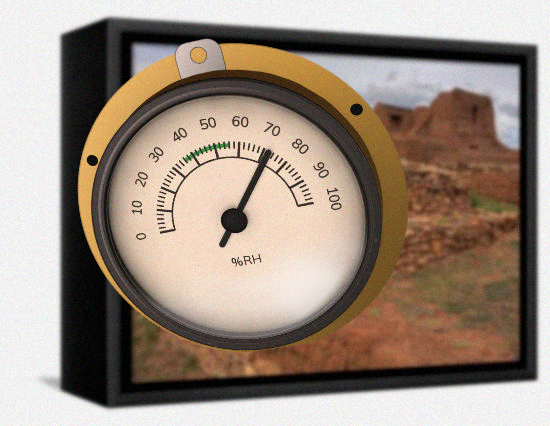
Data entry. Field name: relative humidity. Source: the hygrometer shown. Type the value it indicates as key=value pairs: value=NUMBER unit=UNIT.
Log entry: value=72 unit=%
